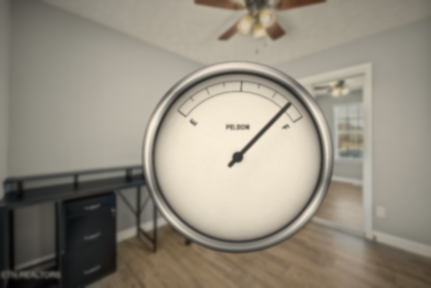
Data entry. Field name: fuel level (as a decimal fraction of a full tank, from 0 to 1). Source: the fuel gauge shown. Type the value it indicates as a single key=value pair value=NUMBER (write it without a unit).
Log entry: value=0.875
